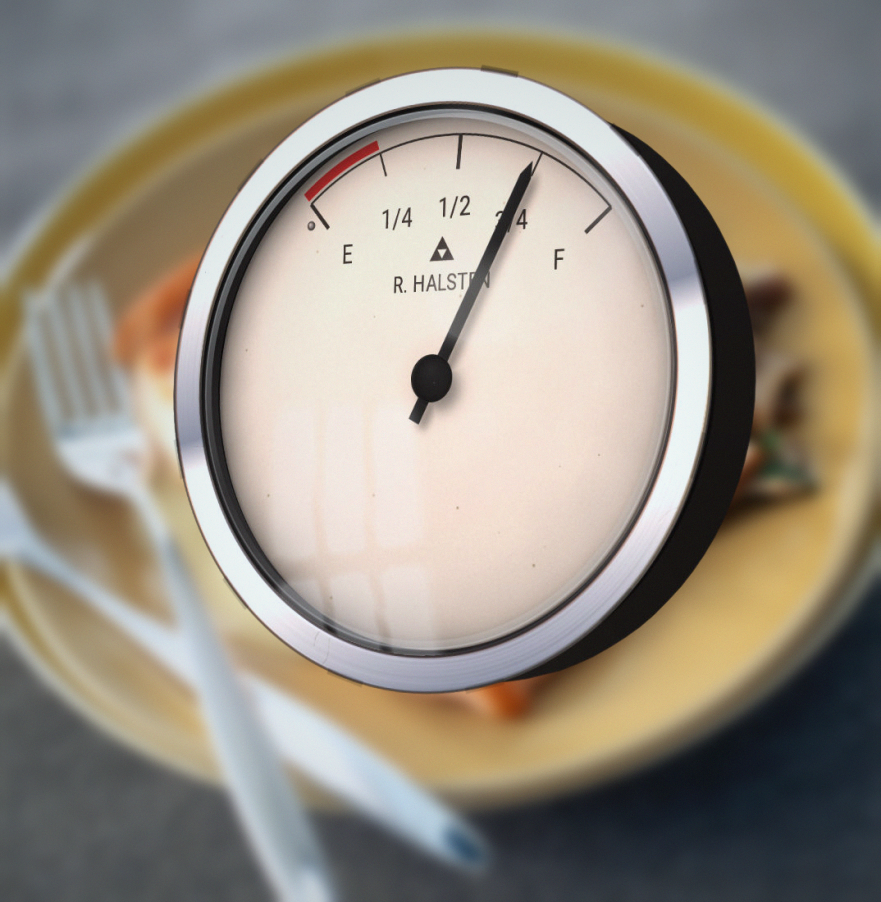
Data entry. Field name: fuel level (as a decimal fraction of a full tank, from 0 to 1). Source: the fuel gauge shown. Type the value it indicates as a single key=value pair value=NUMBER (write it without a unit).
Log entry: value=0.75
